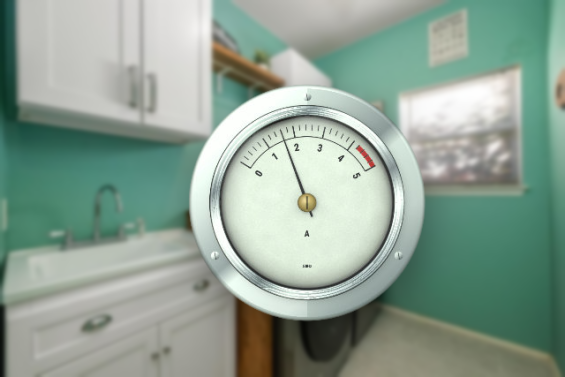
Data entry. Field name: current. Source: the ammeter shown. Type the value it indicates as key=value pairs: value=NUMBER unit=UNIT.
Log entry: value=1.6 unit=A
